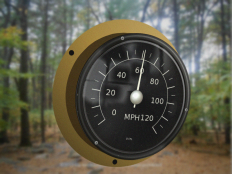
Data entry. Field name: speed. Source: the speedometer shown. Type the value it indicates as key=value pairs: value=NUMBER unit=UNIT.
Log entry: value=60 unit=mph
